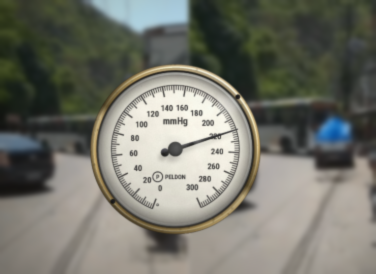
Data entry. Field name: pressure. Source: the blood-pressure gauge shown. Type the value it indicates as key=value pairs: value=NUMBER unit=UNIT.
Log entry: value=220 unit=mmHg
